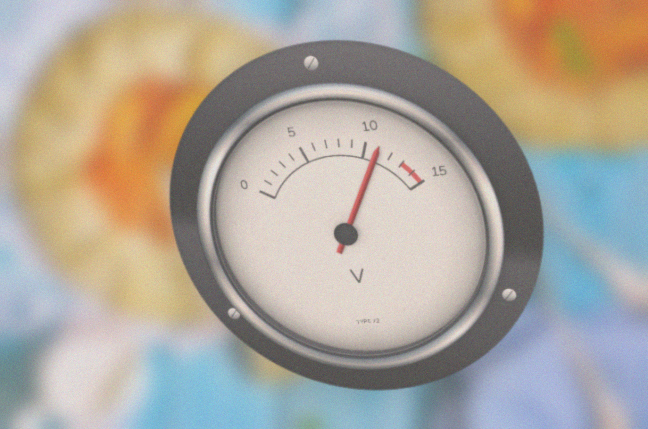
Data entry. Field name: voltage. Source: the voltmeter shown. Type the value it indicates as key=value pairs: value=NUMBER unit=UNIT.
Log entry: value=11 unit=V
